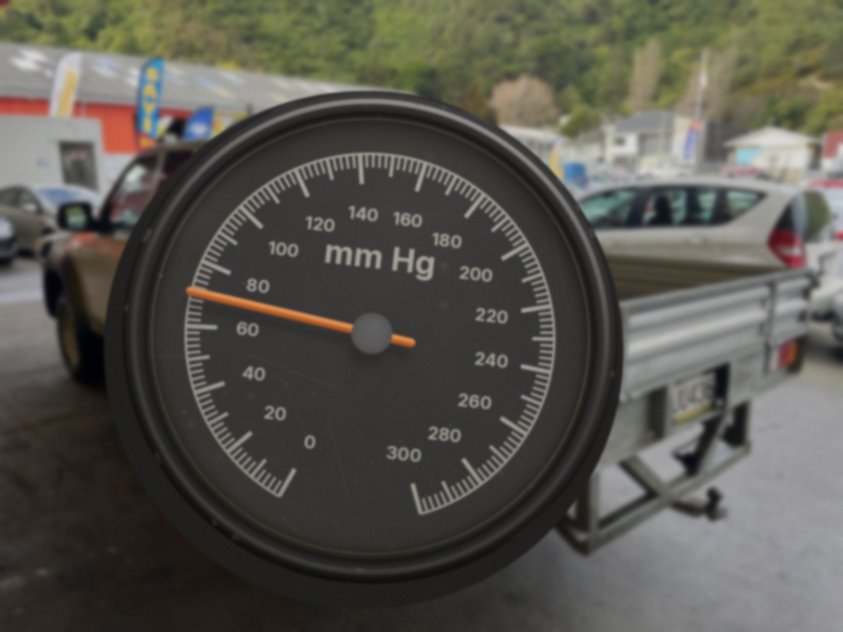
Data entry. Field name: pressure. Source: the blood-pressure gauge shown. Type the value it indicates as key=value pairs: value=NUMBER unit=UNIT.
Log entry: value=70 unit=mmHg
